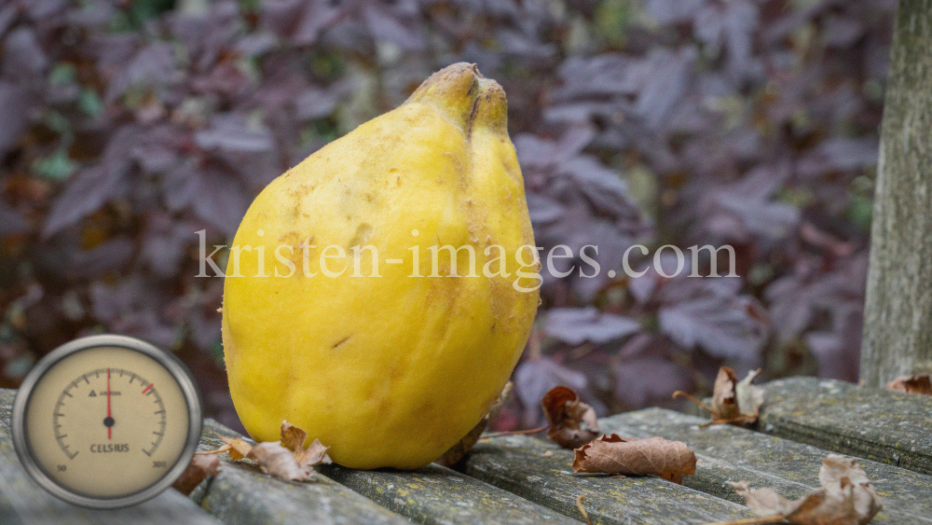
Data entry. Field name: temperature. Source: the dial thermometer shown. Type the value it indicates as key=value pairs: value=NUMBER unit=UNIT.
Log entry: value=175 unit=°C
